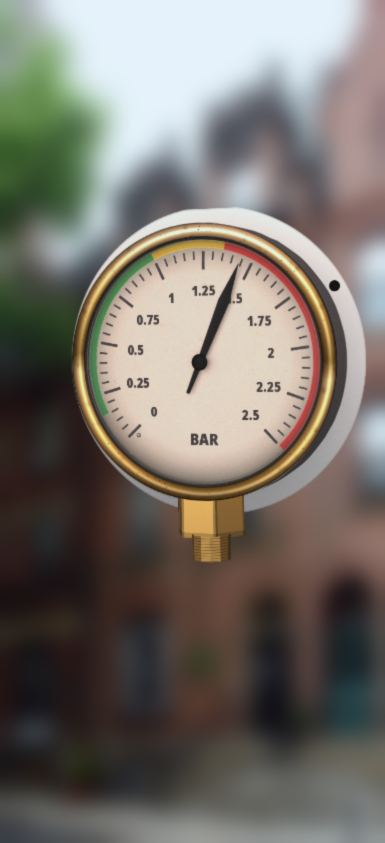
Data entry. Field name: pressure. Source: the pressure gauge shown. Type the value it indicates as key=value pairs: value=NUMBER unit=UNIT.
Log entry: value=1.45 unit=bar
